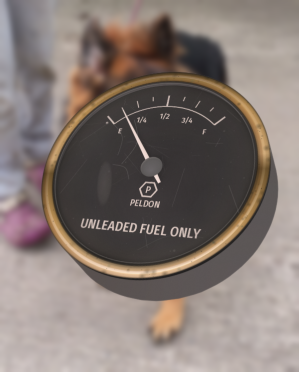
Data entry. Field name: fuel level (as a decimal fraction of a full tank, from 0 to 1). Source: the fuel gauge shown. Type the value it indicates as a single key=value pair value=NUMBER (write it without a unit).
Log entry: value=0.125
